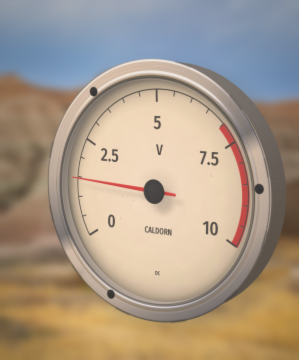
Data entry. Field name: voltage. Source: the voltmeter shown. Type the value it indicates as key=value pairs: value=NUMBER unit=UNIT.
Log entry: value=1.5 unit=V
